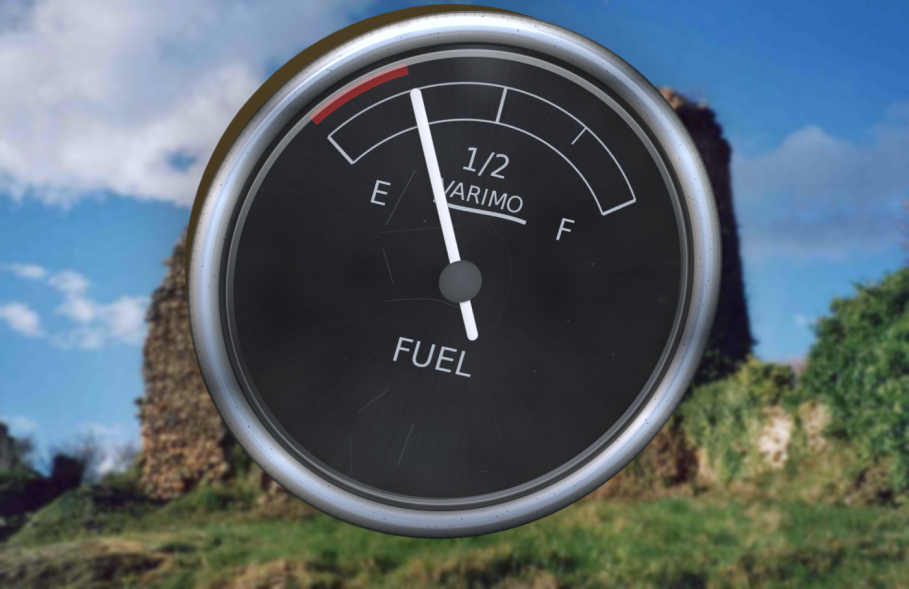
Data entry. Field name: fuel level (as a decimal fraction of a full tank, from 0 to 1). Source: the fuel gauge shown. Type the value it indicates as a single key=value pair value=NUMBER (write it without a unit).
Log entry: value=0.25
